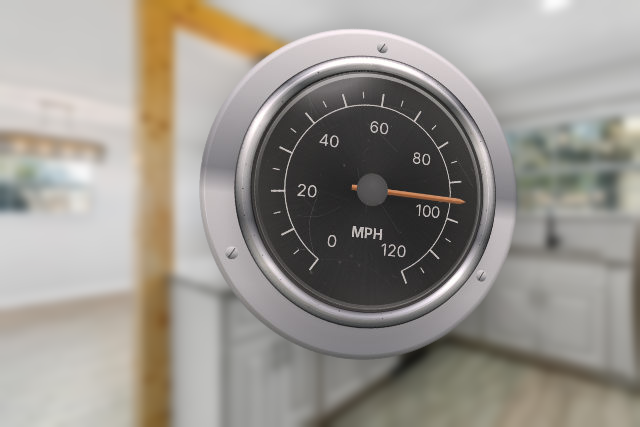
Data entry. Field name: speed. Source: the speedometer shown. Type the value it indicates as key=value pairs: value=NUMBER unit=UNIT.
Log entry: value=95 unit=mph
